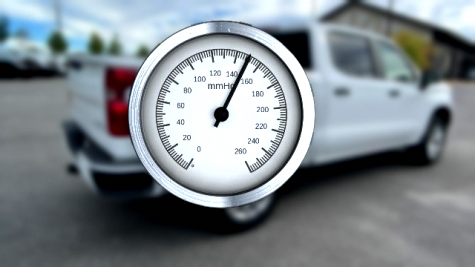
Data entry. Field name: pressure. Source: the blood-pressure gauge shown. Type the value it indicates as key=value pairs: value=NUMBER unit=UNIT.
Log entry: value=150 unit=mmHg
